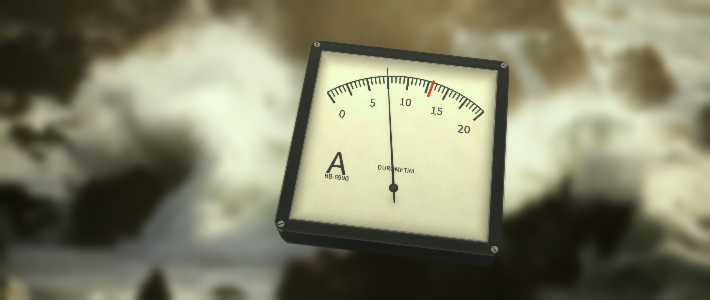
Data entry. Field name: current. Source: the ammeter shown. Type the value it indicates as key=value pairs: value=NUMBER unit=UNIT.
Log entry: value=7.5 unit=A
